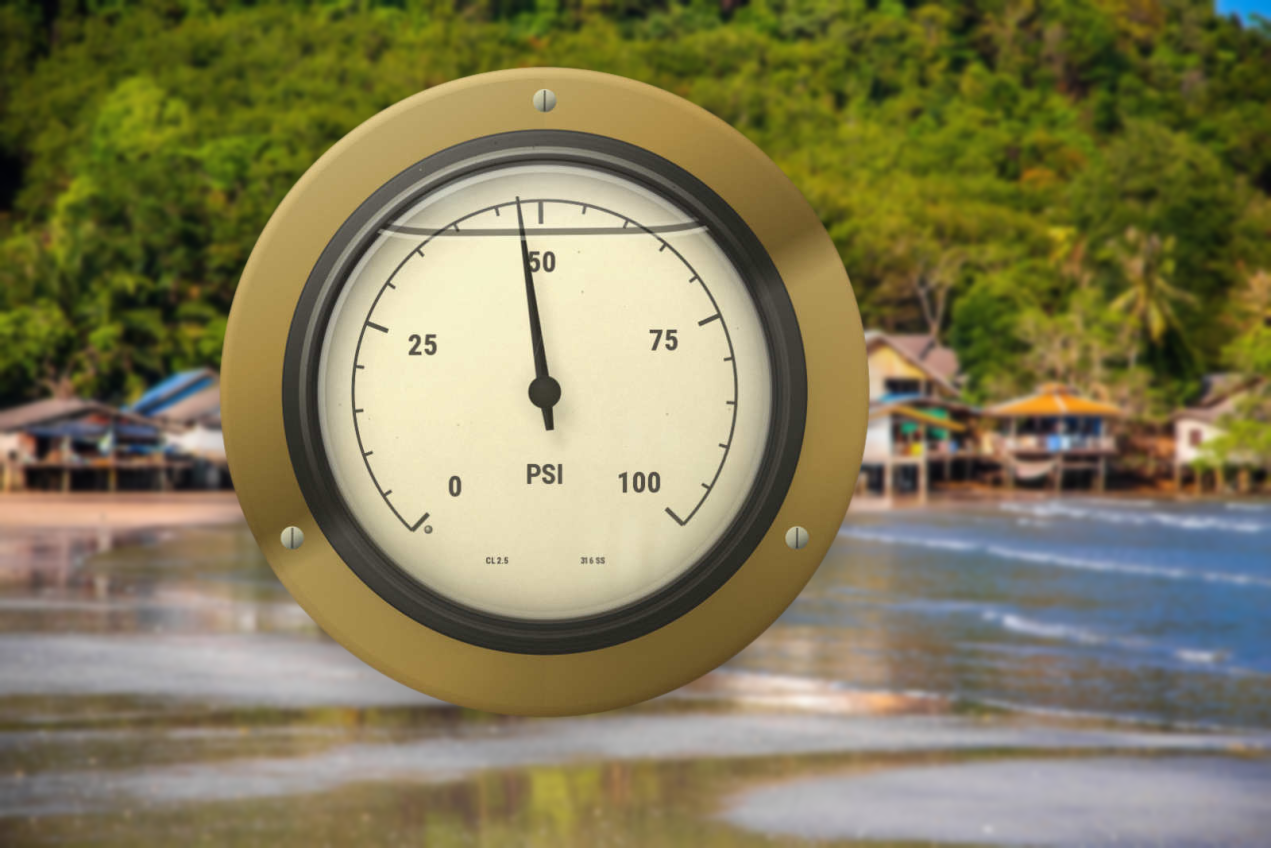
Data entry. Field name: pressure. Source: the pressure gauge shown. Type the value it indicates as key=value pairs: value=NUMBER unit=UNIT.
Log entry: value=47.5 unit=psi
